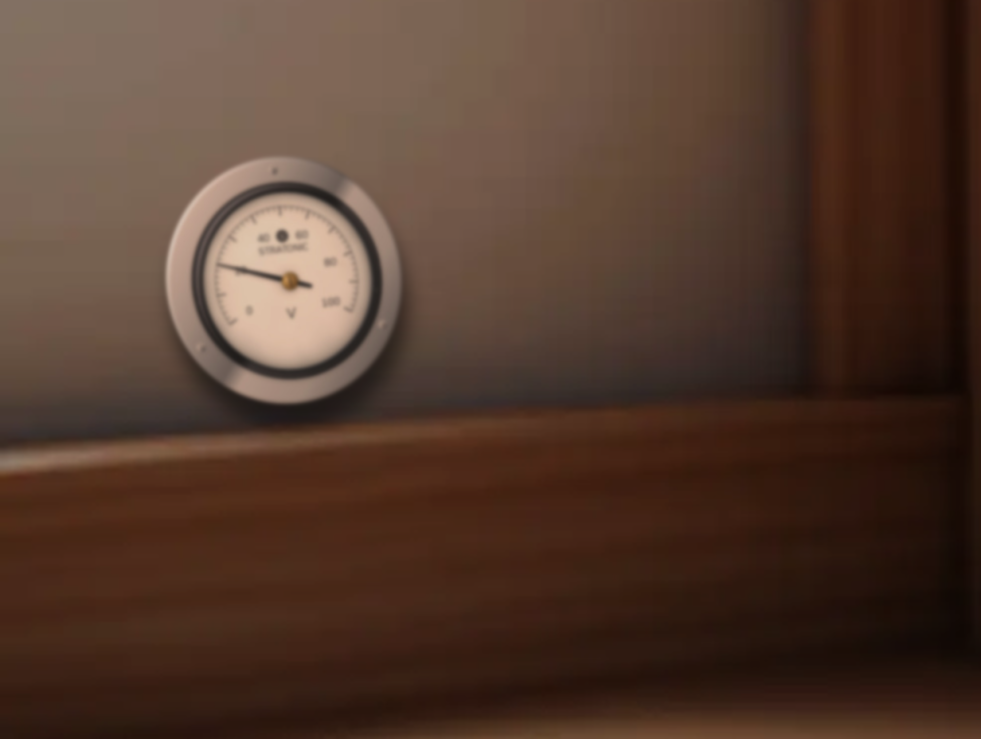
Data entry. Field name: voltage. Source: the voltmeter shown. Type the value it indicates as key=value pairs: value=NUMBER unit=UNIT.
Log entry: value=20 unit=V
